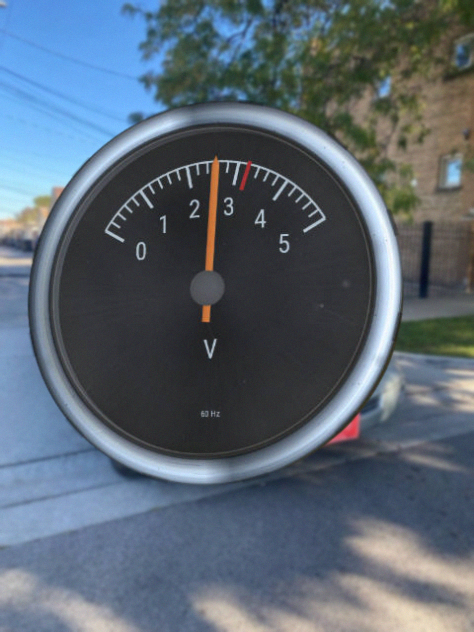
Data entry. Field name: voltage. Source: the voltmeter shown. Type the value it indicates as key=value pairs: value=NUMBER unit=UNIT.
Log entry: value=2.6 unit=V
